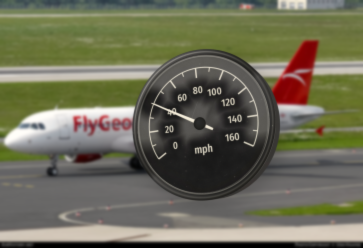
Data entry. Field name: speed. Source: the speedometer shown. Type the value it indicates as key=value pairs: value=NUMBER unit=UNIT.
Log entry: value=40 unit=mph
